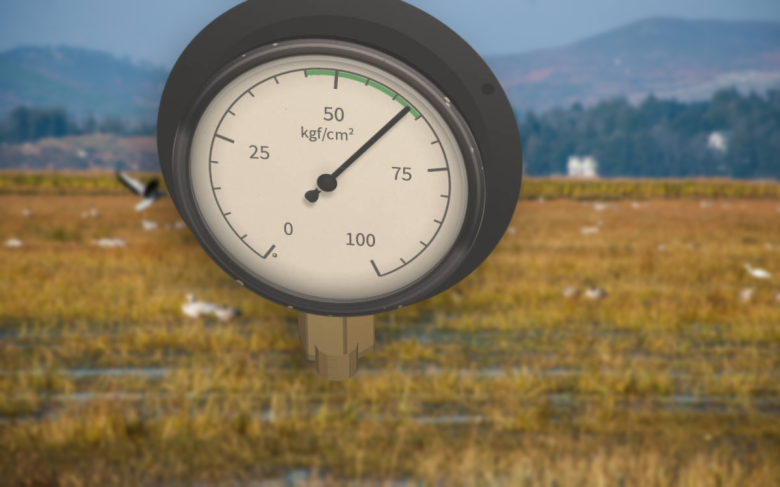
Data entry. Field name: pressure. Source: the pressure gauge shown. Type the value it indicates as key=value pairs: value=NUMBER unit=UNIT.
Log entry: value=62.5 unit=kg/cm²
